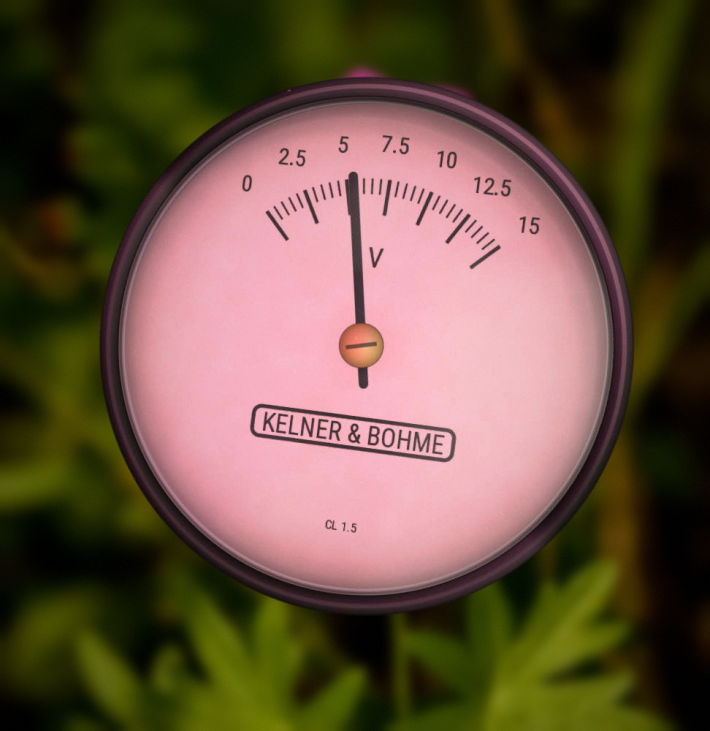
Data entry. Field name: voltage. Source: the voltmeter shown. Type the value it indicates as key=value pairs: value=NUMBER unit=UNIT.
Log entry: value=5.5 unit=V
